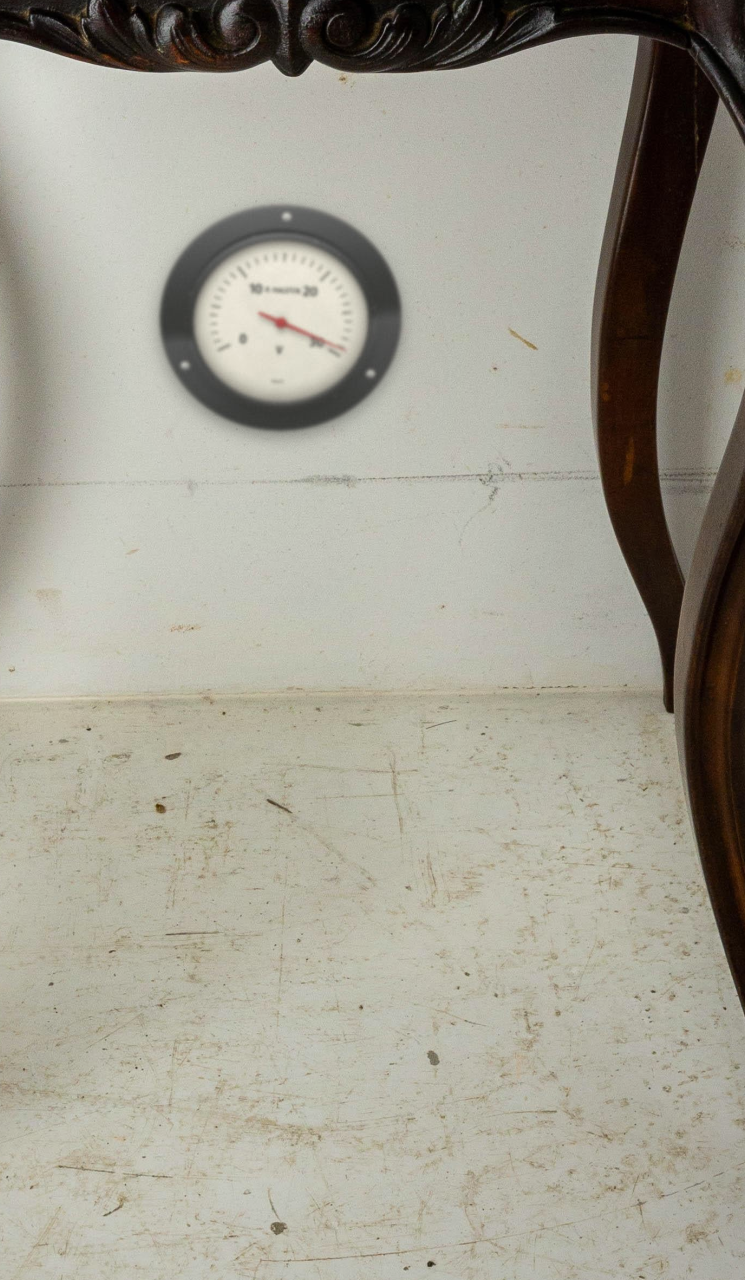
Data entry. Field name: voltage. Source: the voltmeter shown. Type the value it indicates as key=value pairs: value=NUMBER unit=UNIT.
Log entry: value=29 unit=V
